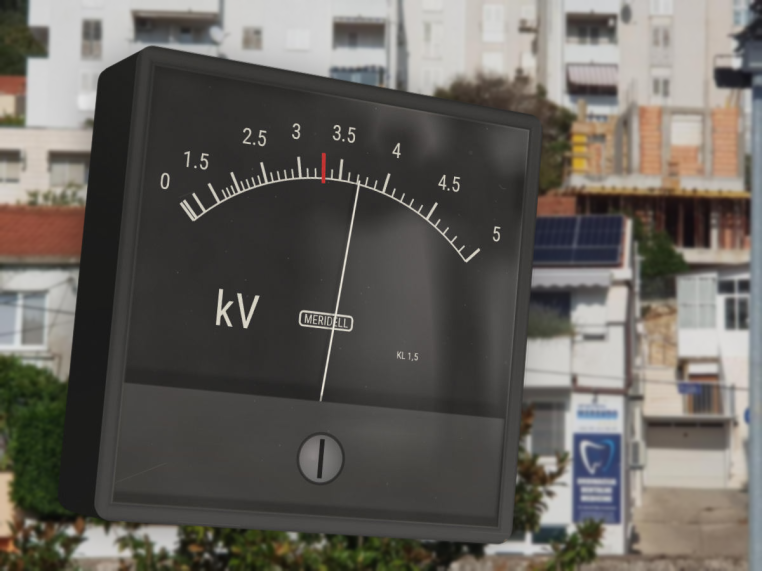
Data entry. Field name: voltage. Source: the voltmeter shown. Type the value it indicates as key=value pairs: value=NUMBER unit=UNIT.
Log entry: value=3.7 unit=kV
